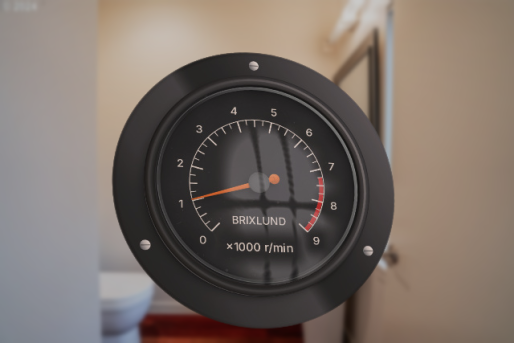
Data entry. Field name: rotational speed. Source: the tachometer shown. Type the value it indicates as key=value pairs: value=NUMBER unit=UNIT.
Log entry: value=1000 unit=rpm
